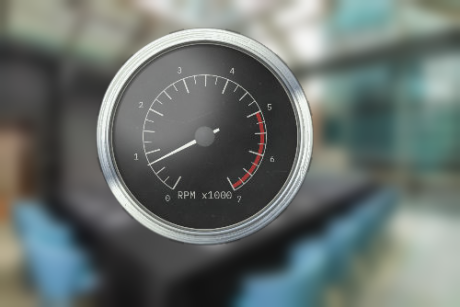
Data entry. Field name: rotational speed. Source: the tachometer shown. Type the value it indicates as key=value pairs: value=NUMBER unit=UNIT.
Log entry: value=750 unit=rpm
